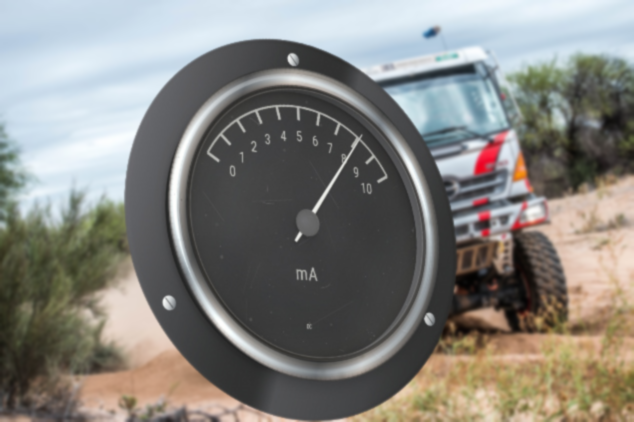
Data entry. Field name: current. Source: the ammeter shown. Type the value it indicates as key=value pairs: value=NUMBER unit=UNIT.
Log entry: value=8 unit=mA
